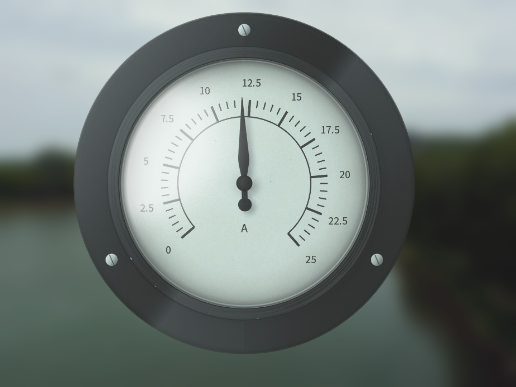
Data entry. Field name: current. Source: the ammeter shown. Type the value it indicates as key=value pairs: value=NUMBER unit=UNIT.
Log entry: value=12 unit=A
